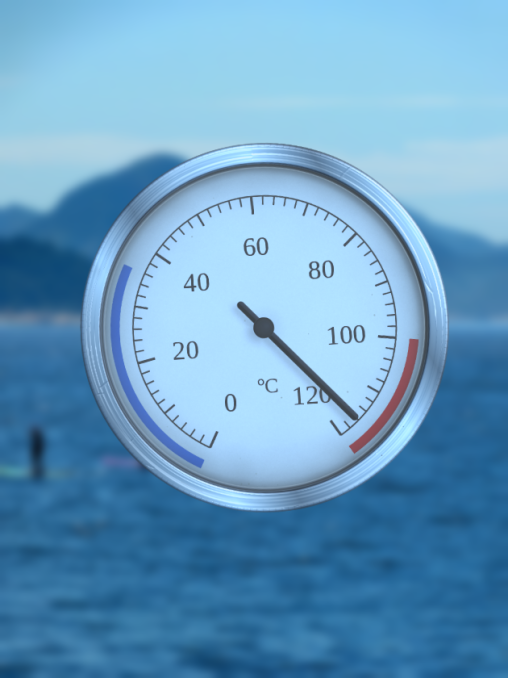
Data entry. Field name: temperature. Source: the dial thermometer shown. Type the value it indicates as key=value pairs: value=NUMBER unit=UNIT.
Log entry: value=116 unit=°C
